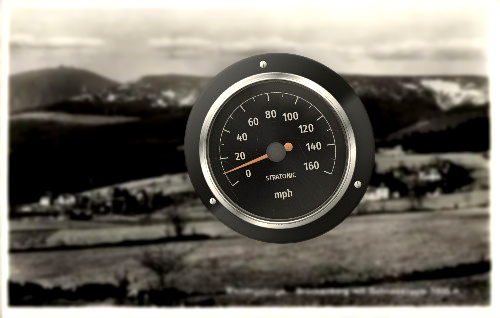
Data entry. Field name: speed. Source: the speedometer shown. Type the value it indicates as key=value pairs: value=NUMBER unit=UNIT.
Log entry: value=10 unit=mph
